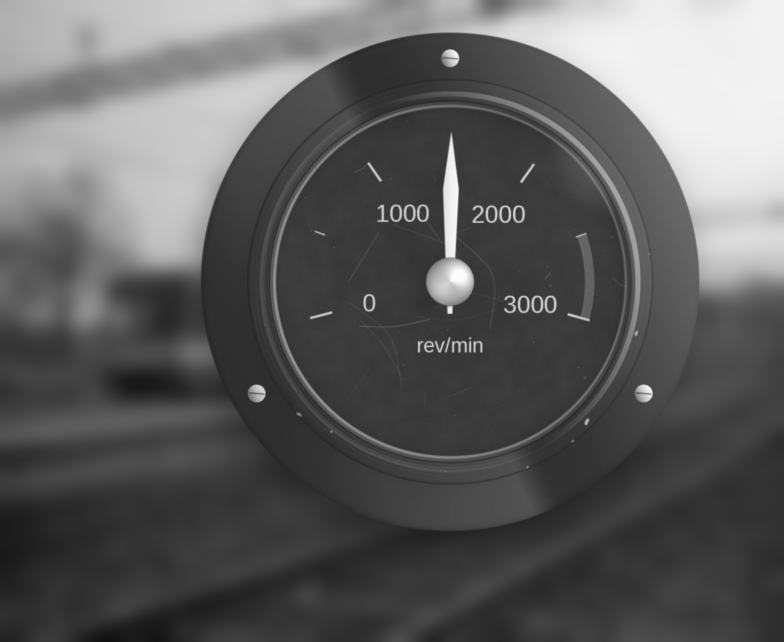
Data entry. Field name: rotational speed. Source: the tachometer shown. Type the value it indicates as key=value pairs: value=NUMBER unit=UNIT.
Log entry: value=1500 unit=rpm
